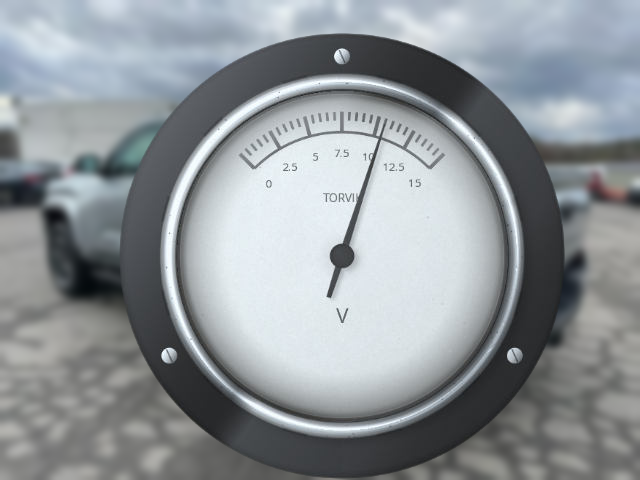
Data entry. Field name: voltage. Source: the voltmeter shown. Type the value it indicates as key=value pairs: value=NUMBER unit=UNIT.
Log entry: value=10.5 unit=V
